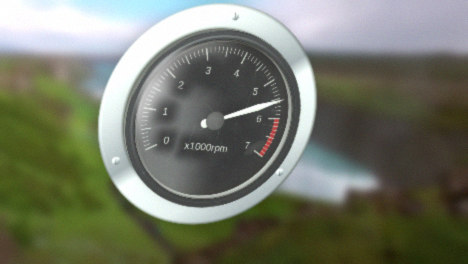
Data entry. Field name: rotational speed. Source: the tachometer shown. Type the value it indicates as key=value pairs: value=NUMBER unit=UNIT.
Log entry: value=5500 unit=rpm
